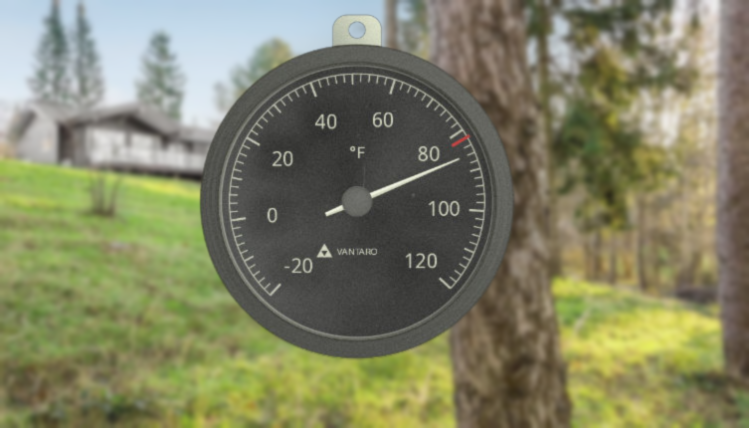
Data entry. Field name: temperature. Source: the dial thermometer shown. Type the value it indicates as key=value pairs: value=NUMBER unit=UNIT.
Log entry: value=86 unit=°F
